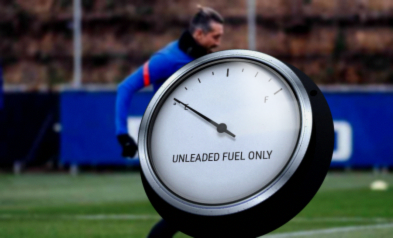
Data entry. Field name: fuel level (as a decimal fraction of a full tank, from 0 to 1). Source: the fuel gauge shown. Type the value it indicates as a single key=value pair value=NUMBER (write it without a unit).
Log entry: value=0
